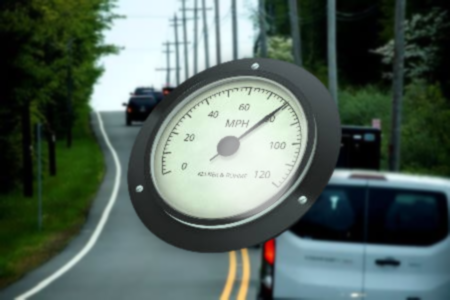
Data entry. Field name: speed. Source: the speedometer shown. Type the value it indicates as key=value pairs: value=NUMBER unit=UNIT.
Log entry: value=80 unit=mph
